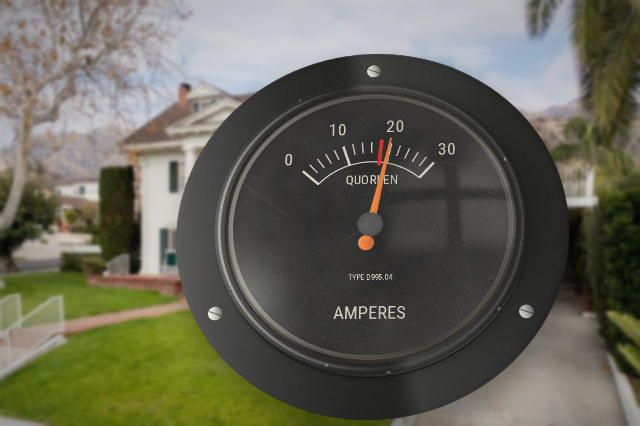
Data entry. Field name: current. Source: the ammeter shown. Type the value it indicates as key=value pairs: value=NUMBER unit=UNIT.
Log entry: value=20 unit=A
